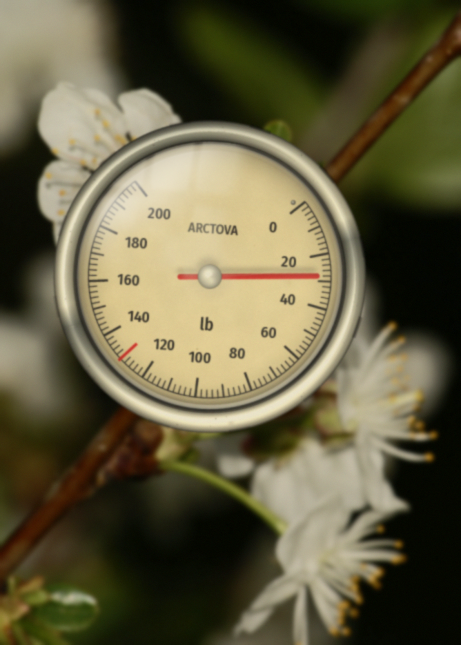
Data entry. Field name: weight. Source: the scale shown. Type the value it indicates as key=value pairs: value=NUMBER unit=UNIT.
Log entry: value=28 unit=lb
